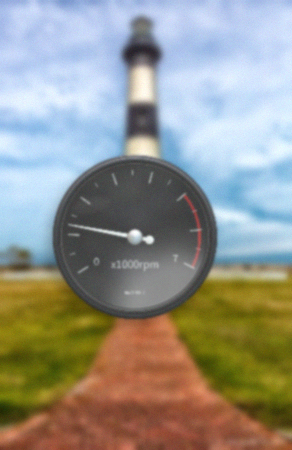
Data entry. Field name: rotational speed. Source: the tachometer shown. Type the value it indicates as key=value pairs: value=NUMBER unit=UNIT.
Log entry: value=1250 unit=rpm
